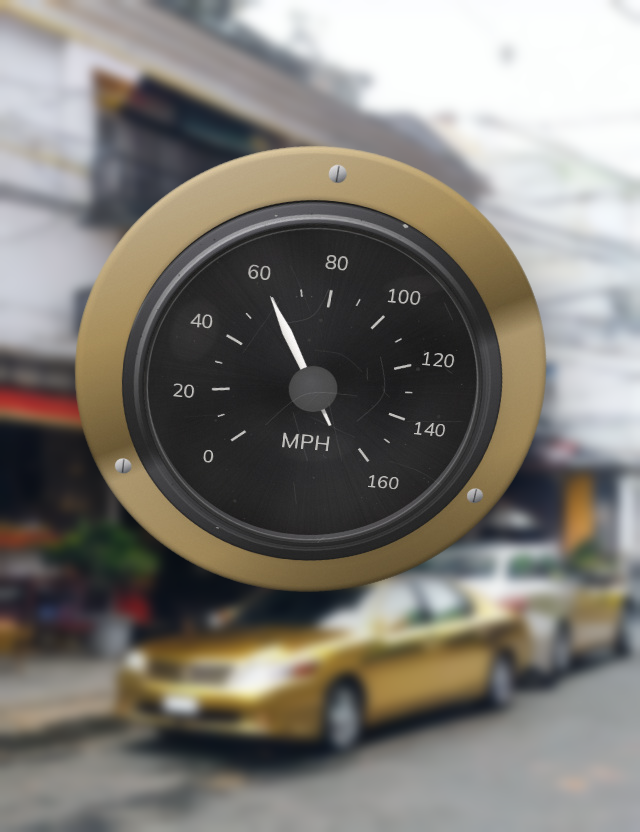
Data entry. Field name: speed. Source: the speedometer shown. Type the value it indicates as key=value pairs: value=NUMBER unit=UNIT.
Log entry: value=60 unit=mph
